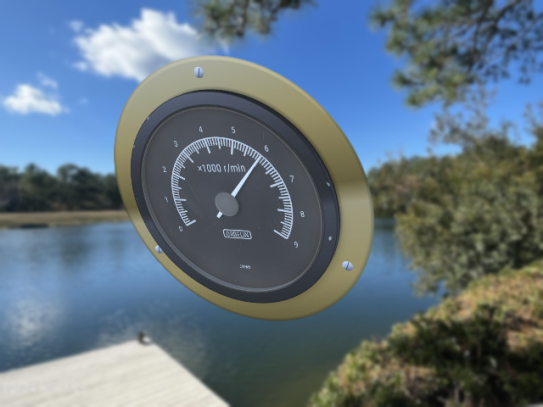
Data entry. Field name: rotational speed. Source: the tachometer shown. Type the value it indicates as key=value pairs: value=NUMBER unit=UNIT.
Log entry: value=6000 unit=rpm
